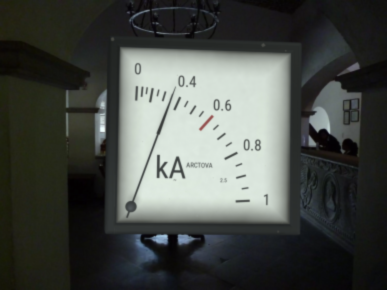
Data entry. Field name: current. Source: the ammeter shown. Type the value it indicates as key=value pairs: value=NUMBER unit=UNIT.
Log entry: value=0.35 unit=kA
